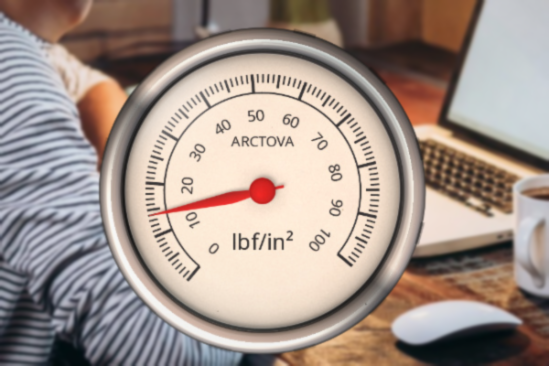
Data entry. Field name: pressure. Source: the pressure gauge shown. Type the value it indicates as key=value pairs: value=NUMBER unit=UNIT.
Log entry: value=14 unit=psi
